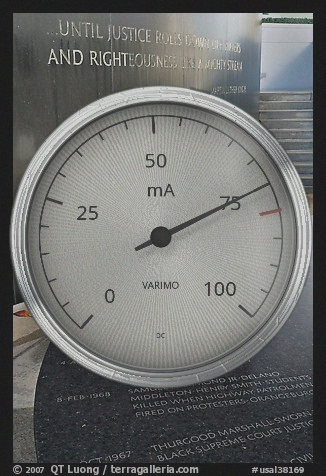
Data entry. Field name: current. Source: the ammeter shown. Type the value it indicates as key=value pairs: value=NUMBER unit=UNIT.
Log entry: value=75 unit=mA
